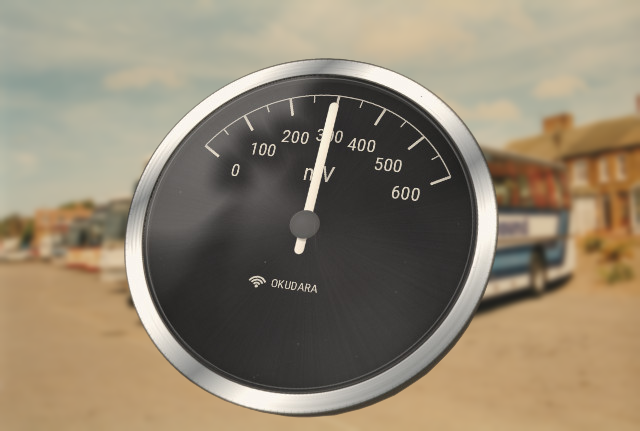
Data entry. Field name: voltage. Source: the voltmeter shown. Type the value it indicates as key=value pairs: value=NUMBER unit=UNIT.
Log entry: value=300 unit=mV
